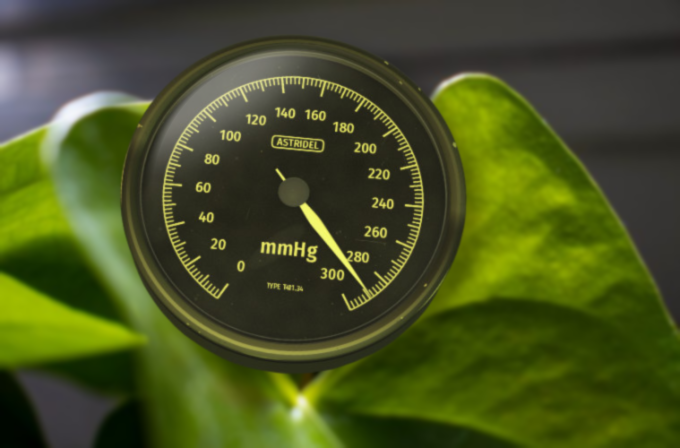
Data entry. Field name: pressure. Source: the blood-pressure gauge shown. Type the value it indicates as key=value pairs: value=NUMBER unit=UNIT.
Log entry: value=290 unit=mmHg
